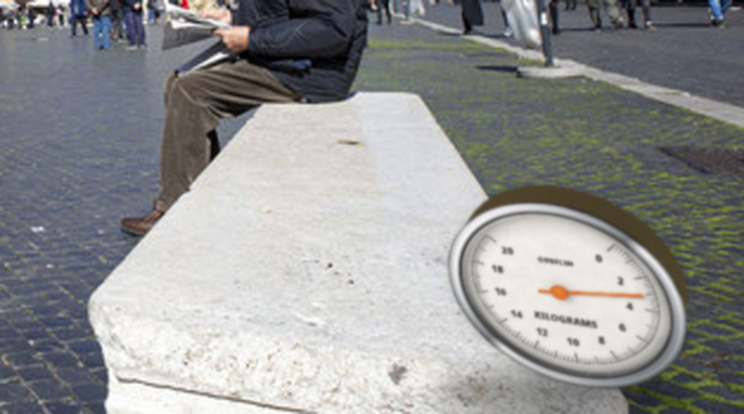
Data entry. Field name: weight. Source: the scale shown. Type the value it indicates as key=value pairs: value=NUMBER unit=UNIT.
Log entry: value=3 unit=kg
